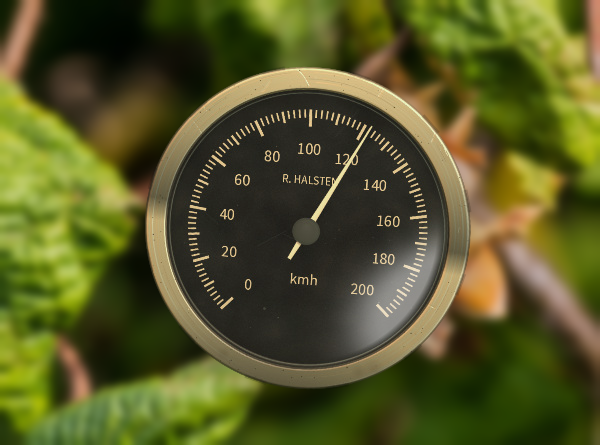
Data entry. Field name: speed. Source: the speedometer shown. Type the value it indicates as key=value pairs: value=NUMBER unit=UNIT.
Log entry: value=122 unit=km/h
